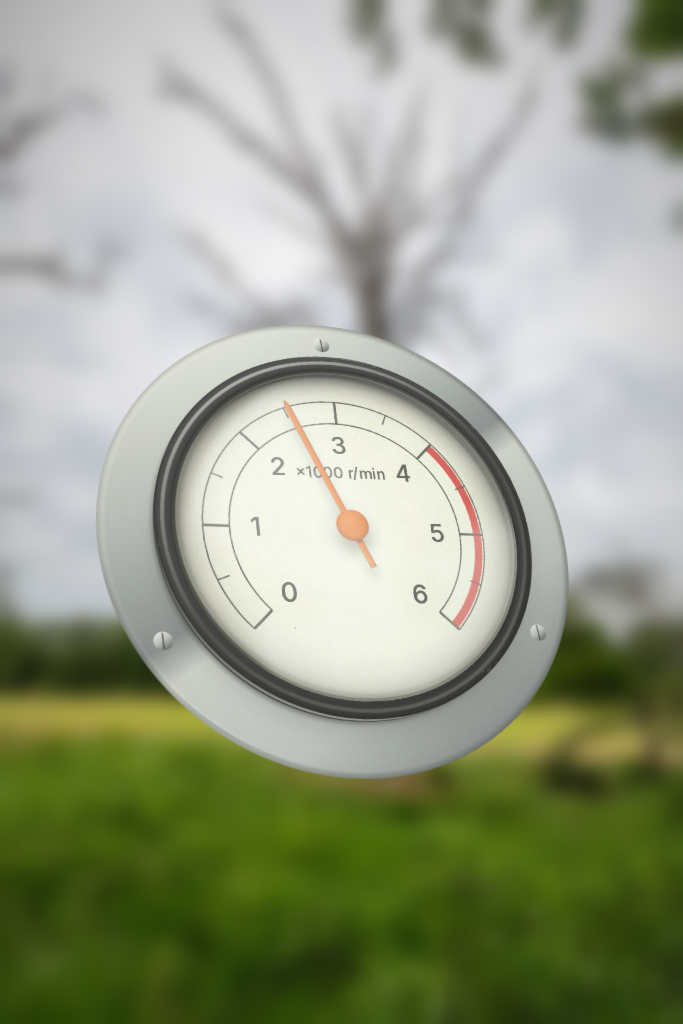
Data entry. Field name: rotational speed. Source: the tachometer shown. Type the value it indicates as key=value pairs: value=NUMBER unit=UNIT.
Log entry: value=2500 unit=rpm
